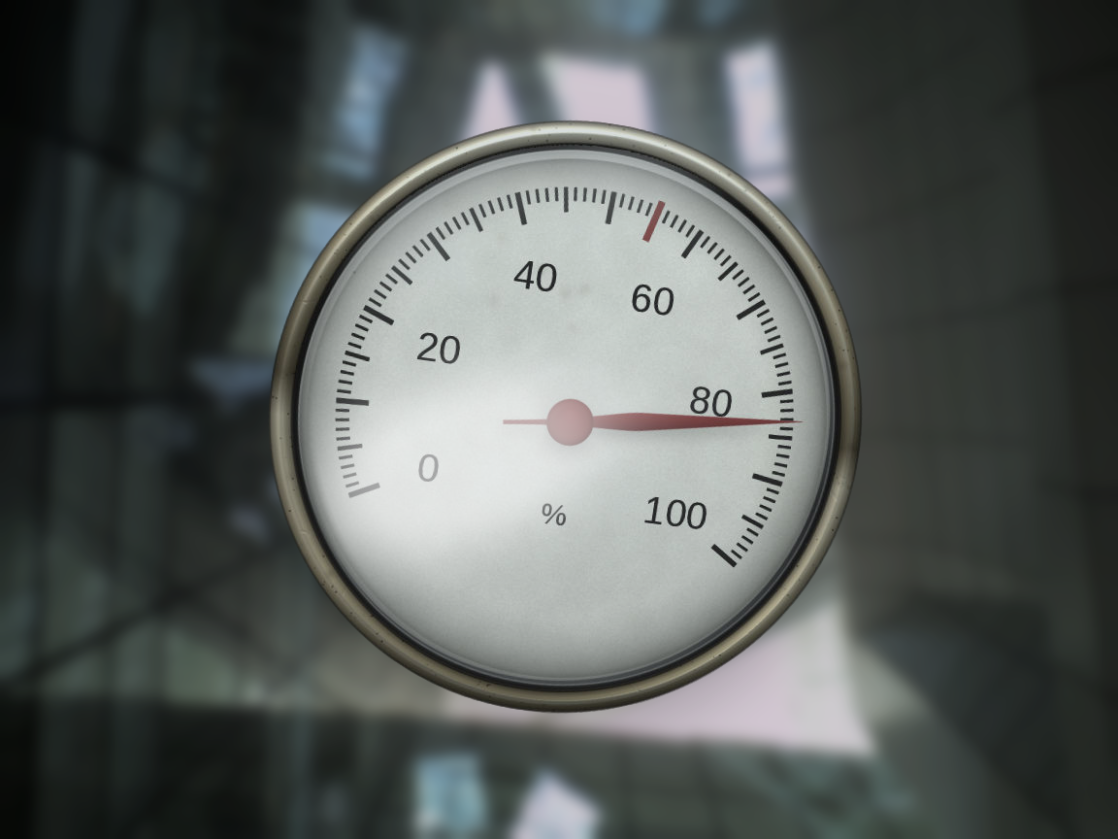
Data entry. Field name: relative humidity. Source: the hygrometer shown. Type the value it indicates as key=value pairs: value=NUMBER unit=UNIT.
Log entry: value=83 unit=%
